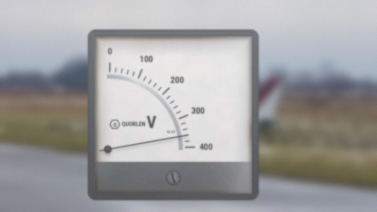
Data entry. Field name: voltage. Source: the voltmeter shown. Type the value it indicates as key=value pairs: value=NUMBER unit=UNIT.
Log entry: value=360 unit=V
